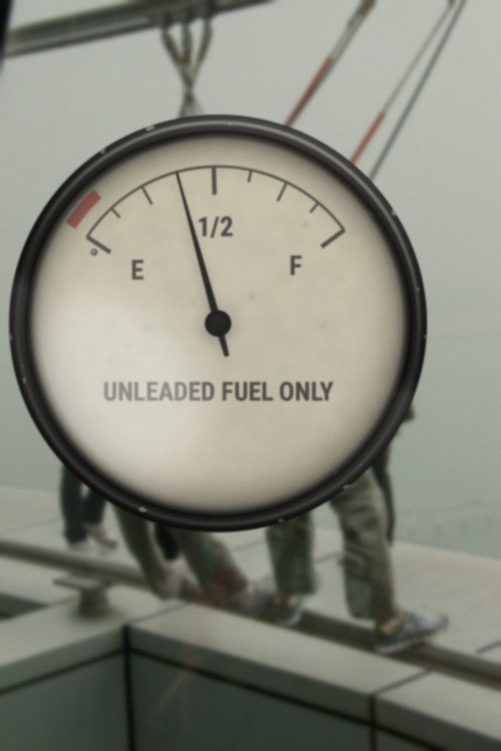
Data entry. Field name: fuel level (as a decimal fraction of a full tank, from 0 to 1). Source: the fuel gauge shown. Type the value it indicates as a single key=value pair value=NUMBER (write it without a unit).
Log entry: value=0.375
